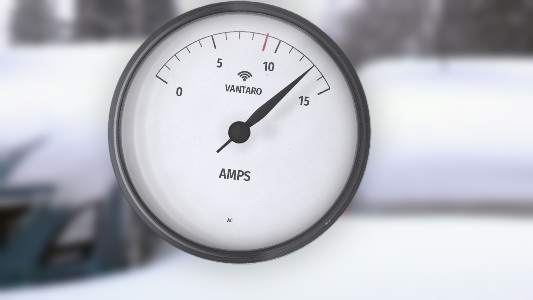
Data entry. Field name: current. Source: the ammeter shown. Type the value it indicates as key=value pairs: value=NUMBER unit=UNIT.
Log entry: value=13 unit=A
